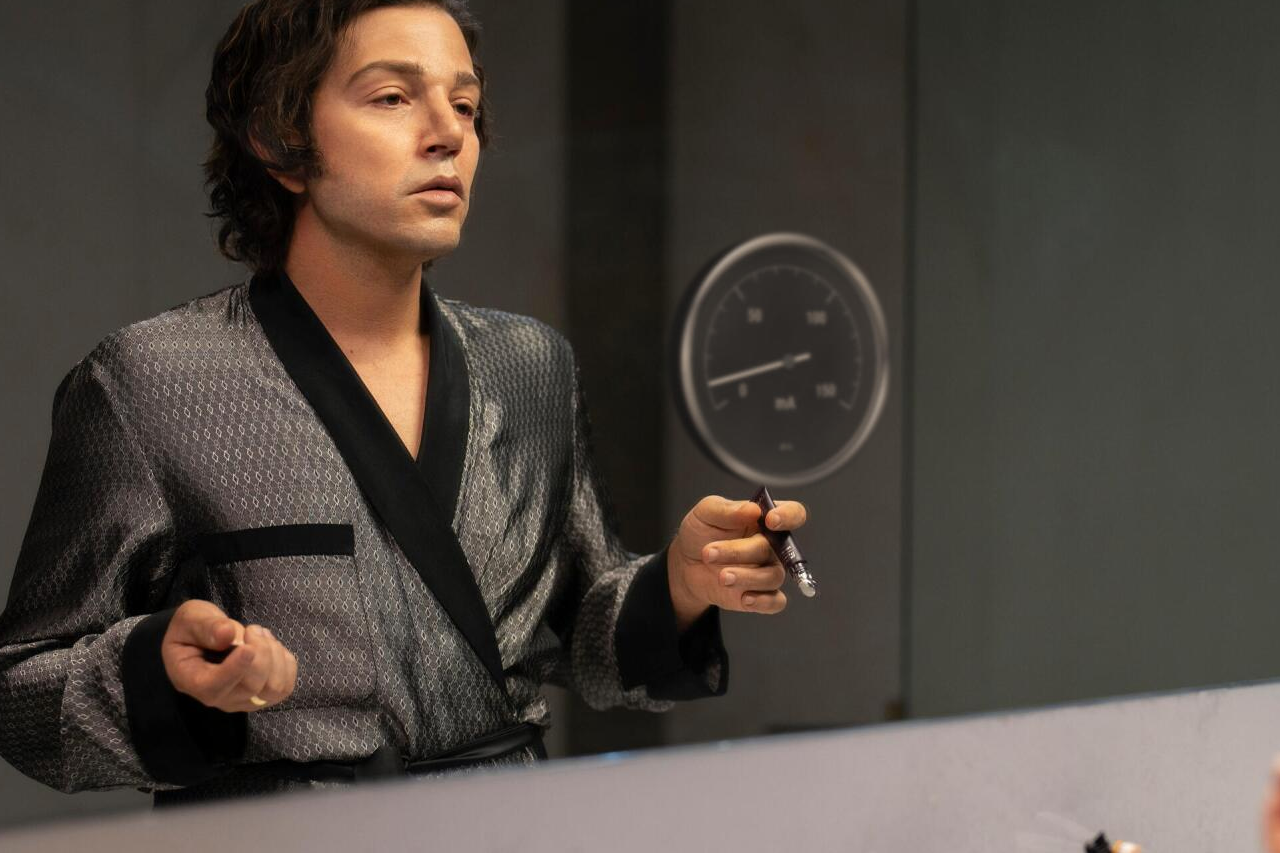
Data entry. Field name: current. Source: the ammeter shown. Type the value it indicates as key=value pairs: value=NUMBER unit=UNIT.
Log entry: value=10 unit=mA
